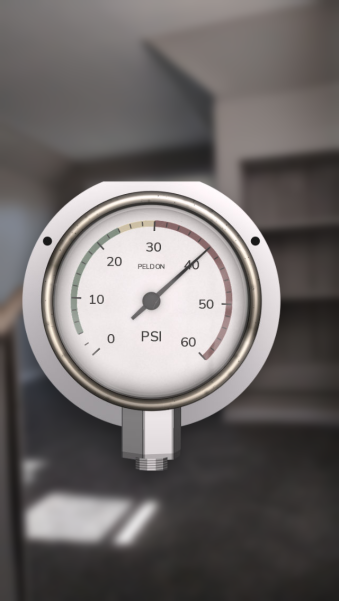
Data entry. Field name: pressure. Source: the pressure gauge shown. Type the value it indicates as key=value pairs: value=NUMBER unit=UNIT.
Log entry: value=40 unit=psi
